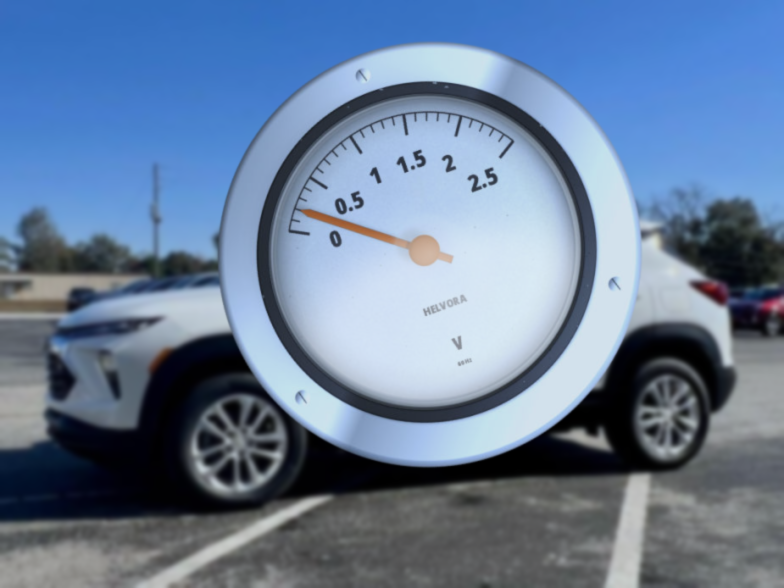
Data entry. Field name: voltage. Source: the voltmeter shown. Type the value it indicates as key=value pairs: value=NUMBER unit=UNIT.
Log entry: value=0.2 unit=V
